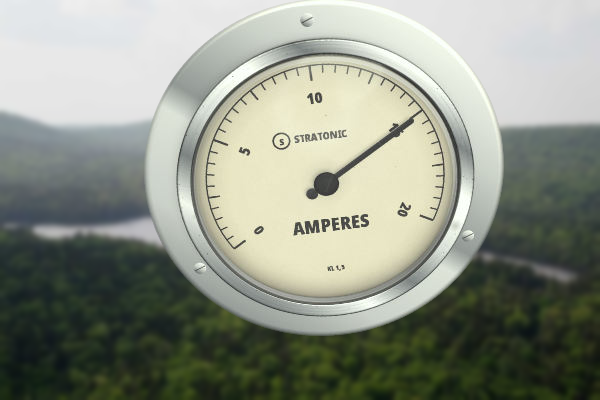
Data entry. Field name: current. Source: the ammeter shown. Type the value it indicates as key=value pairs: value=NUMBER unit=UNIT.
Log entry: value=15 unit=A
